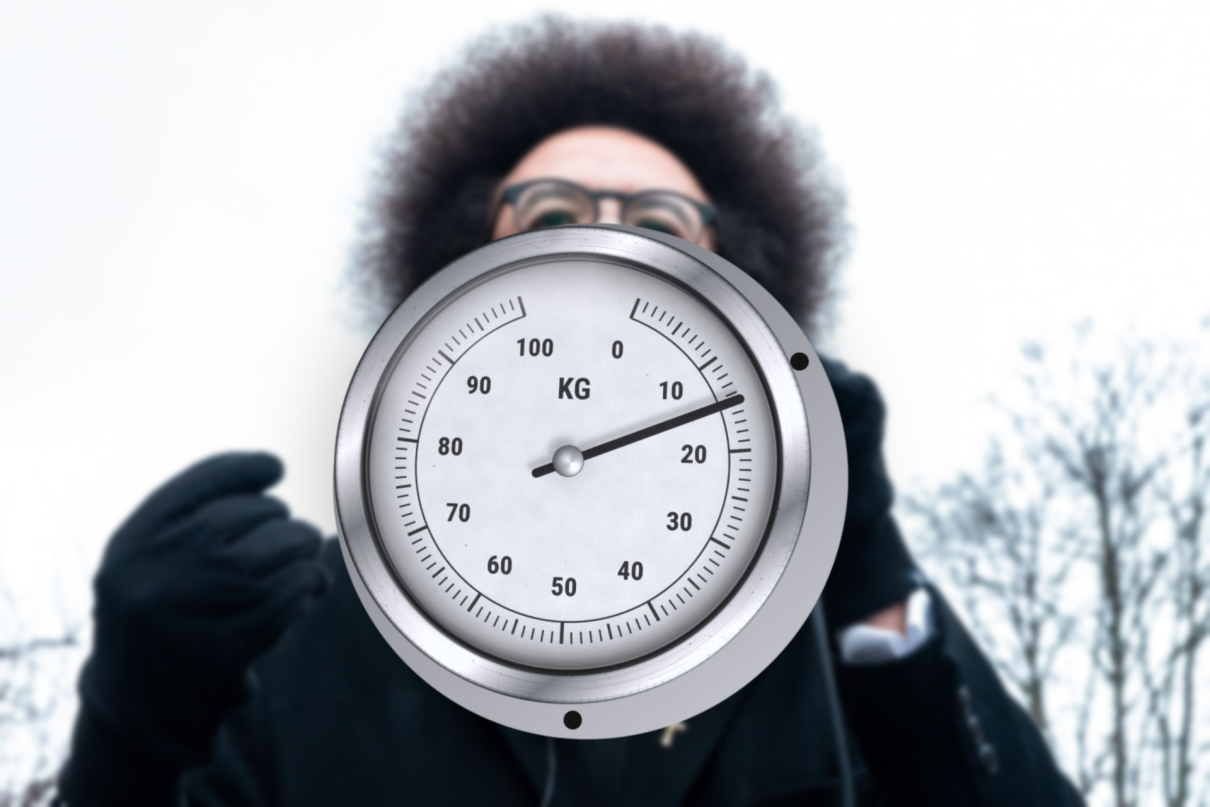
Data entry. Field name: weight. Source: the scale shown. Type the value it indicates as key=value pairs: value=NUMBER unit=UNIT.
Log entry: value=15 unit=kg
